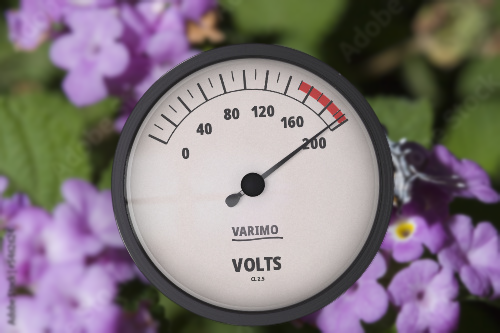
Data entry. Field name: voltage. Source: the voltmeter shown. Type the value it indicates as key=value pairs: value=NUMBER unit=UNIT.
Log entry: value=195 unit=V
